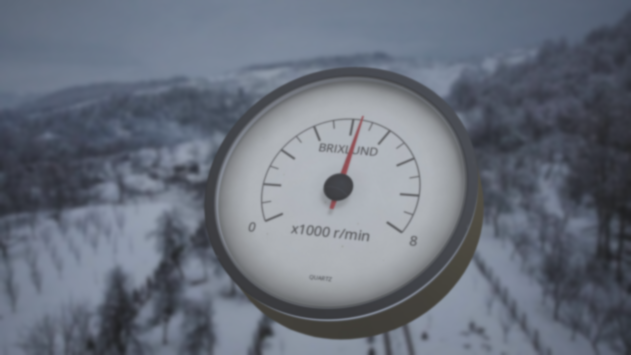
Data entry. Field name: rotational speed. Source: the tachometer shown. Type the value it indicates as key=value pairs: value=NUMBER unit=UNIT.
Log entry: value=4250 unit=rpm
